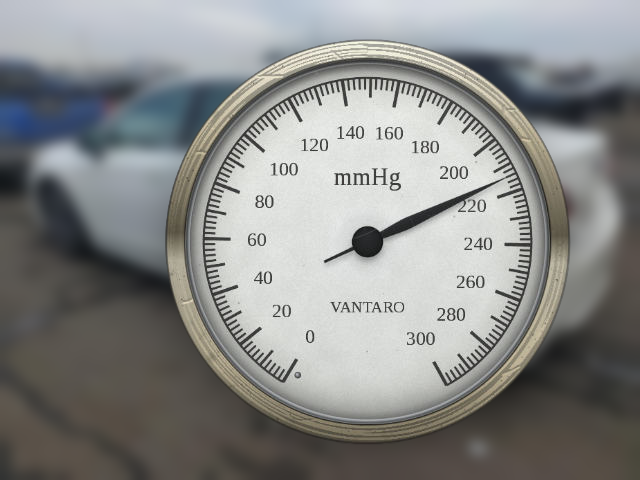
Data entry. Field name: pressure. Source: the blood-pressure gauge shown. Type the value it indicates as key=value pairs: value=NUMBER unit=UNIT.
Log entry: value=214 unit=mmHg
